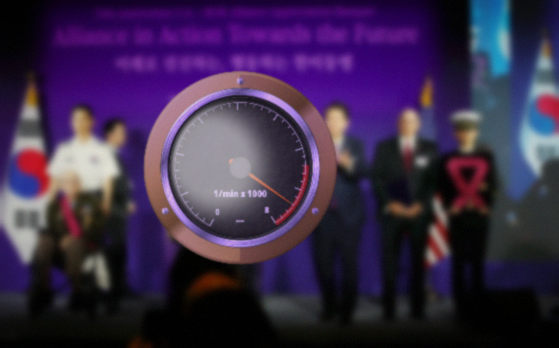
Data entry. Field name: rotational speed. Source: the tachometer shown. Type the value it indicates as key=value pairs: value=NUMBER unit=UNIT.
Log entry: value=7400 unit=rpm
